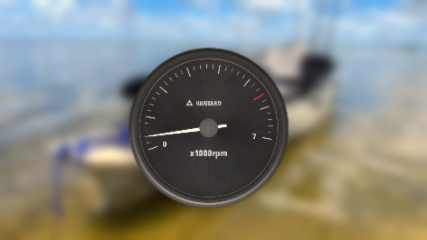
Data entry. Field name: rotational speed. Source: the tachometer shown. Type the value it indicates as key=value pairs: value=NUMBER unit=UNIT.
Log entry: value=400 unit=rpm
